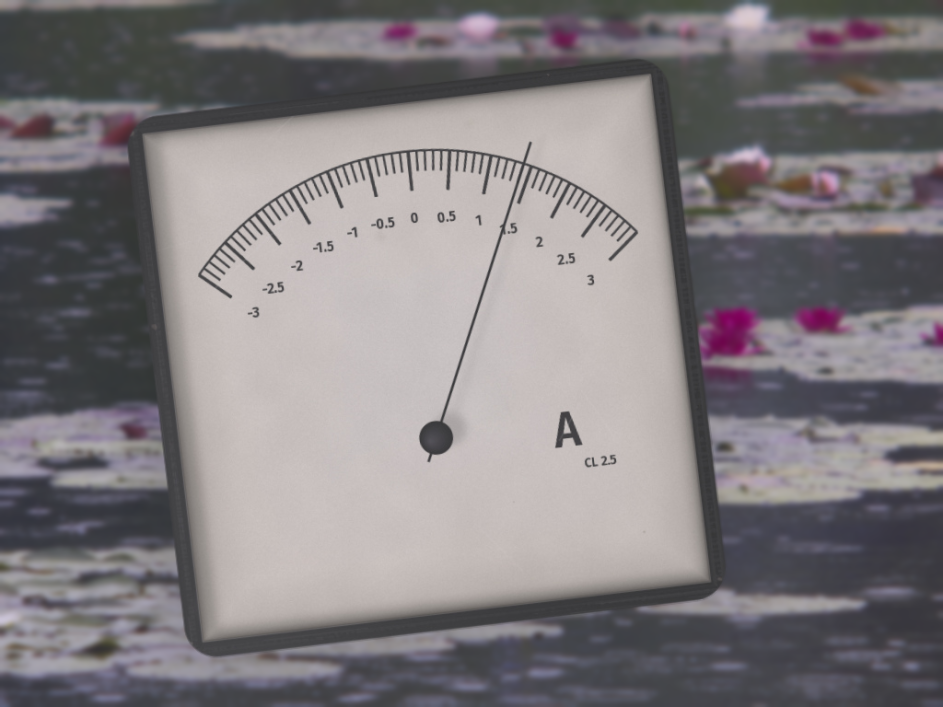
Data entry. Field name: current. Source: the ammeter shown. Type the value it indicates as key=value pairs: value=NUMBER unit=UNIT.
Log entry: value=1.4 unit=A
